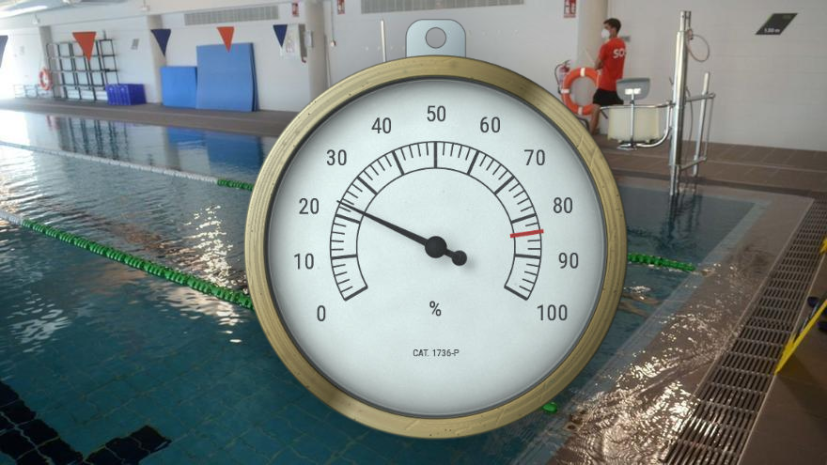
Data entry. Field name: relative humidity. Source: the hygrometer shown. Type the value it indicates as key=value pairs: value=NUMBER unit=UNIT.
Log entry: value=23 unit=%
